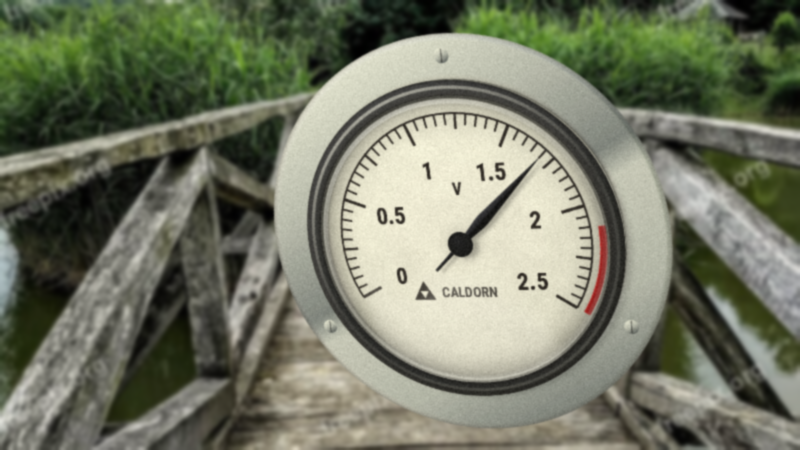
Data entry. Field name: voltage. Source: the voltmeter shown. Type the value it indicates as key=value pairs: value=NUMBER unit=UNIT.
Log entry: value=1.7 unit=V
